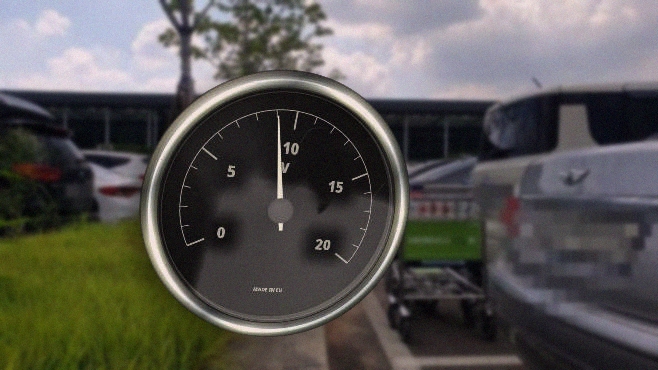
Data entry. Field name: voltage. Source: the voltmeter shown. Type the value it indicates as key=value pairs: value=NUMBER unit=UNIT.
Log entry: value=9 unit=V
